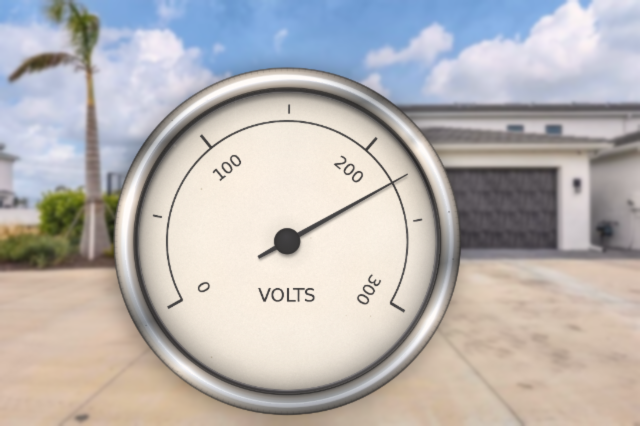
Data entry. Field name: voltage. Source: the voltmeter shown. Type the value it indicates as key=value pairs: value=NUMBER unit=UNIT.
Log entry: value=225 unit=V
